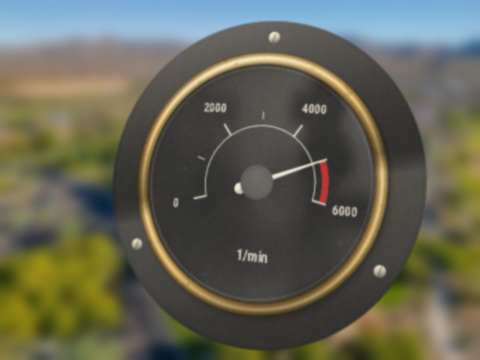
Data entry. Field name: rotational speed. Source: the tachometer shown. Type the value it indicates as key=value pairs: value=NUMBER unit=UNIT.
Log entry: value=5000 unit=rpm
